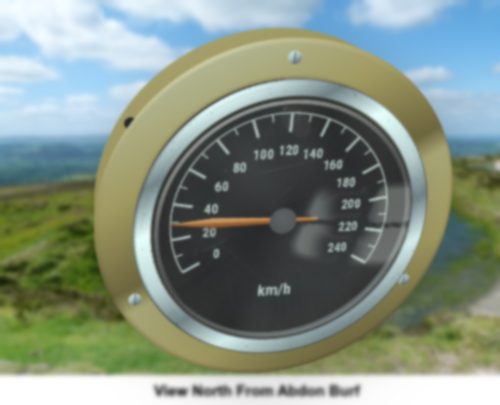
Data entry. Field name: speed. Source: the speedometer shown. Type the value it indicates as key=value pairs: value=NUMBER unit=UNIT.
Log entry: value=30 unit=km/h
